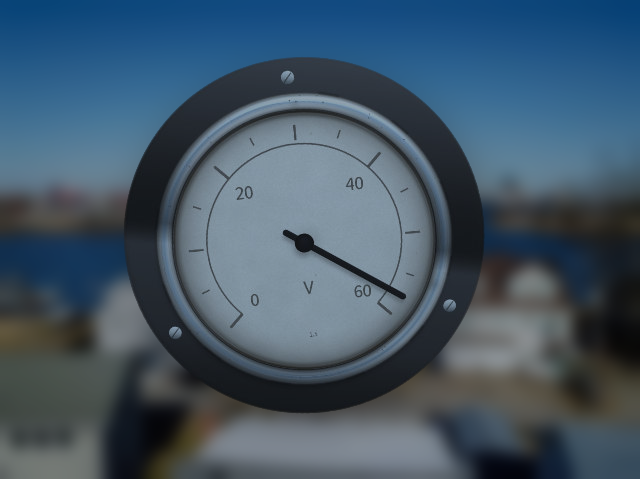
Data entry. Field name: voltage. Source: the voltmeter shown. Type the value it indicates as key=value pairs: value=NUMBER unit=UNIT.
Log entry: value=57.5 unit=V
